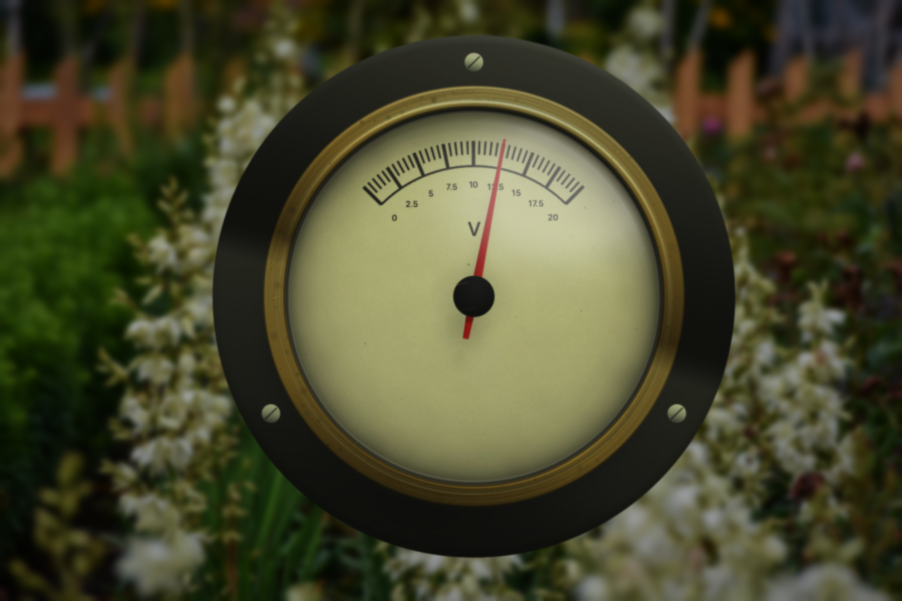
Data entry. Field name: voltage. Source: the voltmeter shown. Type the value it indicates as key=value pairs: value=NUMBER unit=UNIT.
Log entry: value=12.5 unit=V
